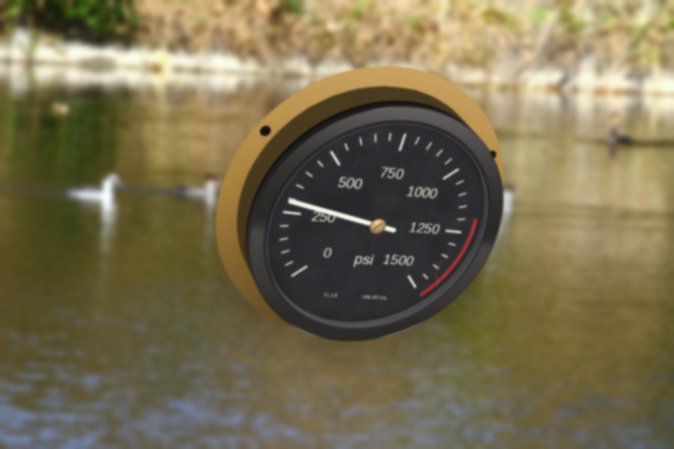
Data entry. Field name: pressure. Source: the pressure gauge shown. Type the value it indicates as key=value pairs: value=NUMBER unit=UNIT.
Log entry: value=300 unit=psi
